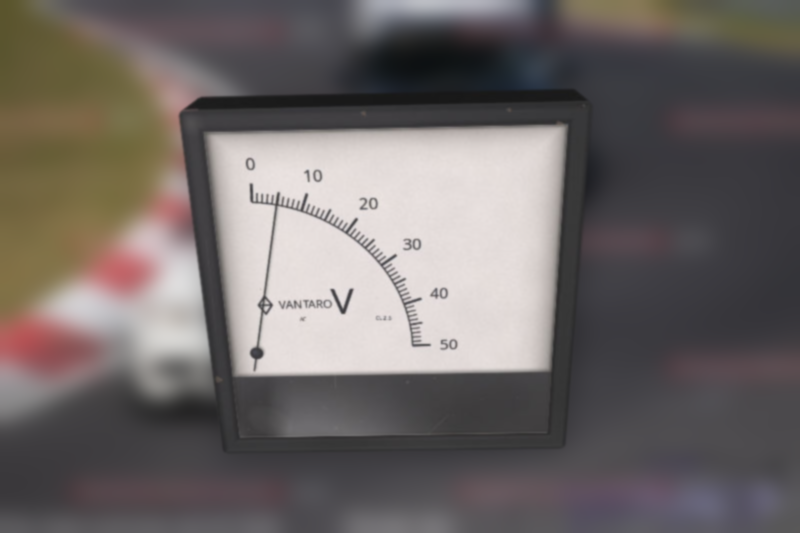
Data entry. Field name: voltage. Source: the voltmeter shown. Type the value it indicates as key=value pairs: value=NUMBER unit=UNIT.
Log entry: value=5 unit=V
